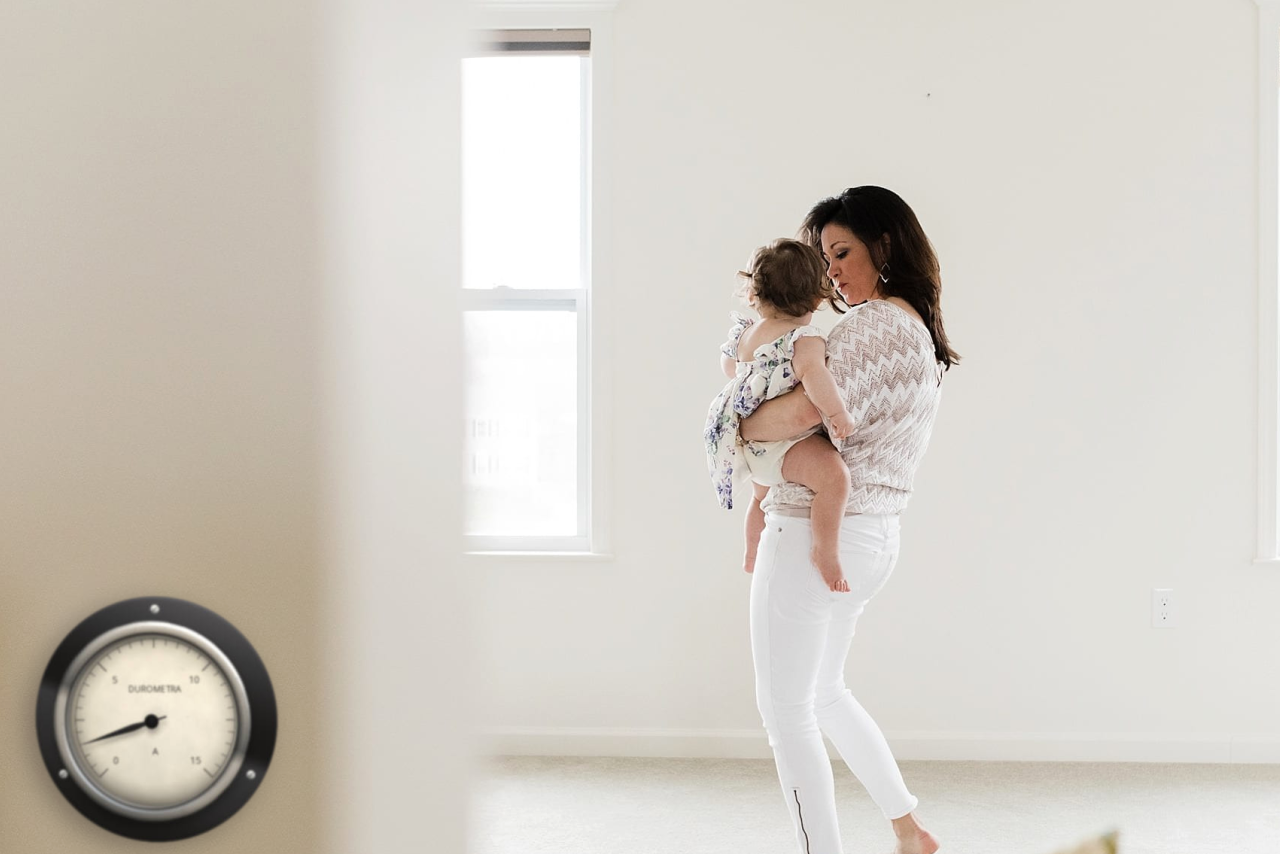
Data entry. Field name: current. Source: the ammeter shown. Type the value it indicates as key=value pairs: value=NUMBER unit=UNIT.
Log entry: value=1.5 unit=A
